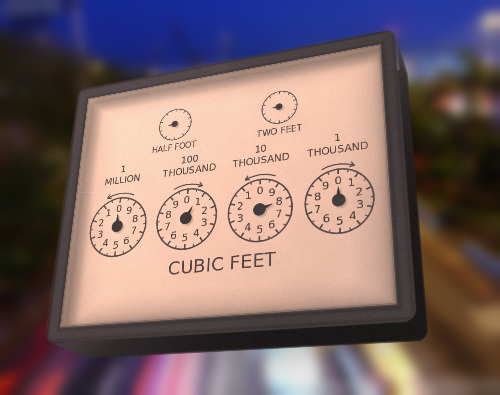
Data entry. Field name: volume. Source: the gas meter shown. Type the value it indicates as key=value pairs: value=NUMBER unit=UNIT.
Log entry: value=8000 unit=ft³
